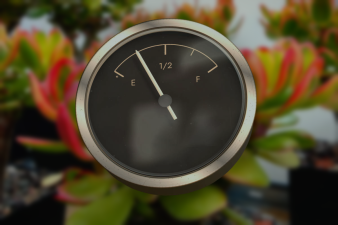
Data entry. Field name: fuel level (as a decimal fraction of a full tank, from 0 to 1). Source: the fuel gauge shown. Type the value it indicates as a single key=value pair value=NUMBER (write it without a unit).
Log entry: value=0.25
